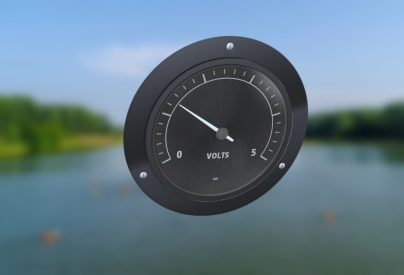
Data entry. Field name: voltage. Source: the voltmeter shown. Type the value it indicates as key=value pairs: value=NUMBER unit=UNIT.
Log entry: value=1.3 unit=V
